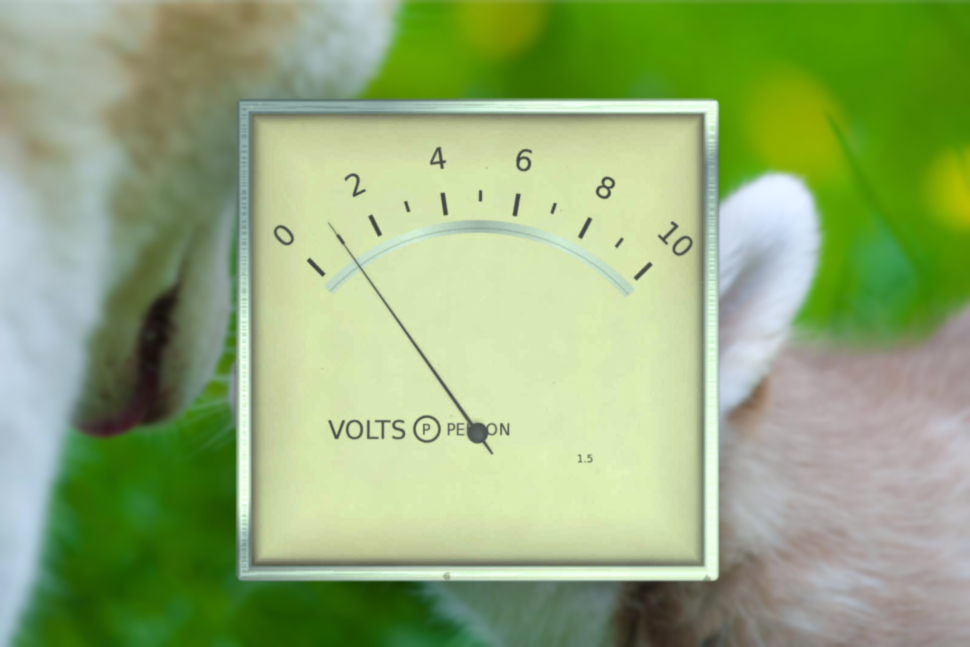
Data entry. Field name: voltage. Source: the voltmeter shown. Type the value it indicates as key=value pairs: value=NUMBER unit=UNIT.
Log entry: value=1 unit=V
